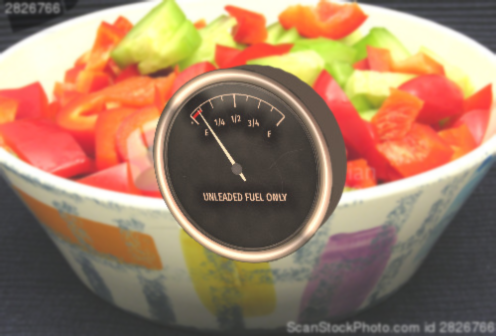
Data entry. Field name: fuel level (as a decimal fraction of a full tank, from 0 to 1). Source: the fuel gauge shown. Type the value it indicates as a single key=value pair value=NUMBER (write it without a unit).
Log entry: value=0.125
